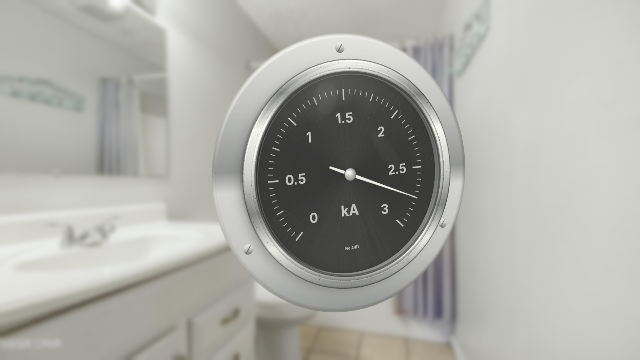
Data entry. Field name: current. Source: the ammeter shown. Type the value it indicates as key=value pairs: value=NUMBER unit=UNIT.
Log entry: value=2.75 unit=kA
